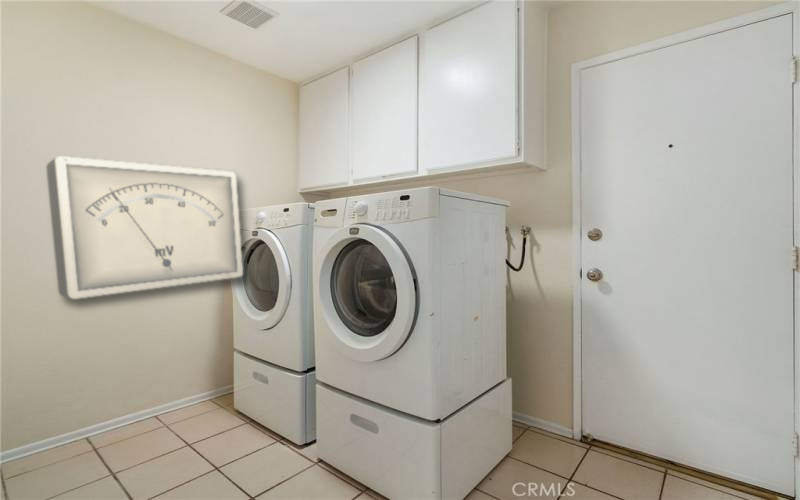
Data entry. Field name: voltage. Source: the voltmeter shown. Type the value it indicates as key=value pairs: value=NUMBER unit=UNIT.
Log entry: value=20 unit=mV
